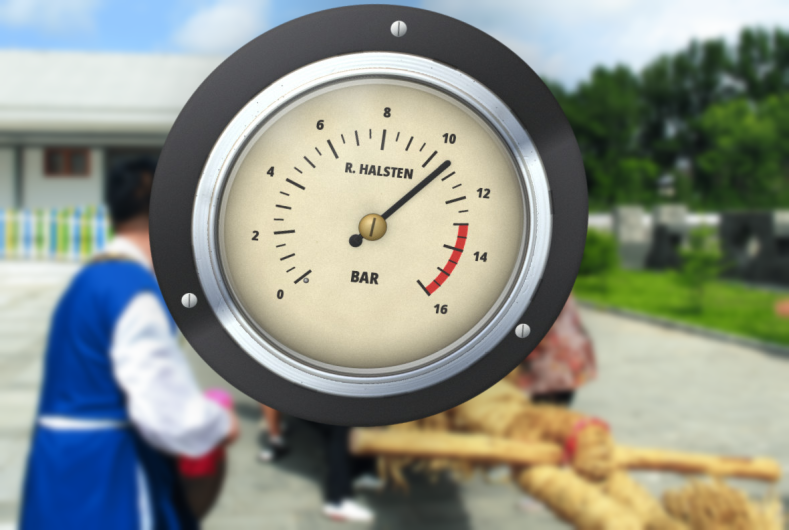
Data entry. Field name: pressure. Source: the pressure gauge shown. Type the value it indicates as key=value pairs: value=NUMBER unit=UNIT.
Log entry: value=10.5 unit=bar
